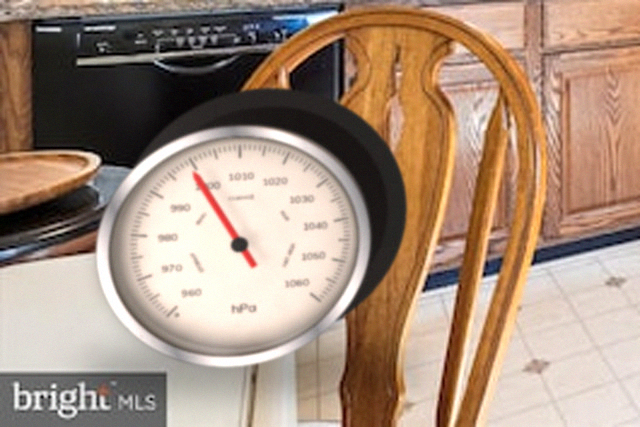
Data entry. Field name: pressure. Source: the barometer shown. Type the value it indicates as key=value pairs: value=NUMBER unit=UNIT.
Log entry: value=1000 unit=hPa
